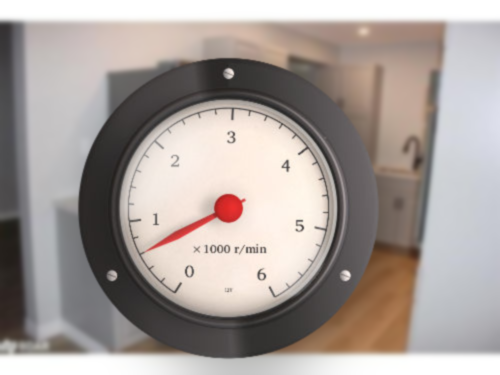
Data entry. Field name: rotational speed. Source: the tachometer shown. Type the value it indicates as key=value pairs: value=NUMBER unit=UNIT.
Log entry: value=600 unit=rpm
